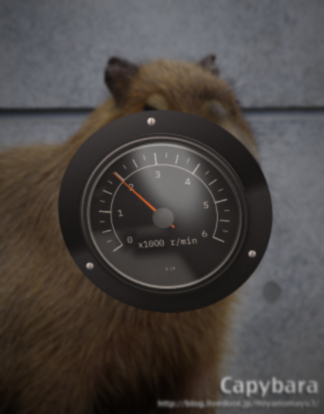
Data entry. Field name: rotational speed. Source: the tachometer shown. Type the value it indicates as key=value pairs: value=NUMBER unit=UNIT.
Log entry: value=2000 unit=rpm
